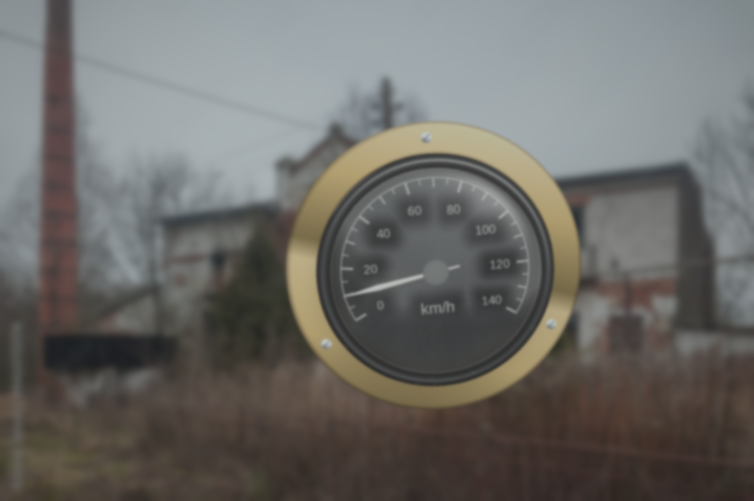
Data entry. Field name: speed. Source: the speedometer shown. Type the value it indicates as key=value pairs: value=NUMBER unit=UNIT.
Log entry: value=10 unit=km/h
